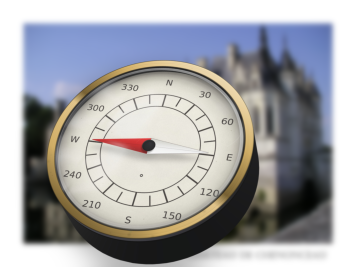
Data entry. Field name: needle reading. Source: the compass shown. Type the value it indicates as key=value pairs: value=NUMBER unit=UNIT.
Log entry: value=270 unit=°
